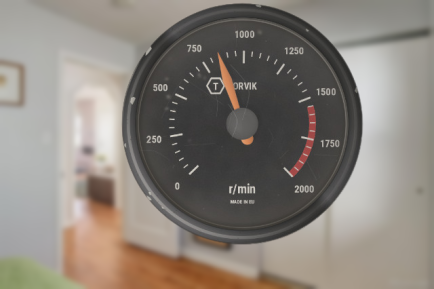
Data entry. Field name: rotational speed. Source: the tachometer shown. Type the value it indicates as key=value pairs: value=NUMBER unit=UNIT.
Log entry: value=850 unit=rpm
